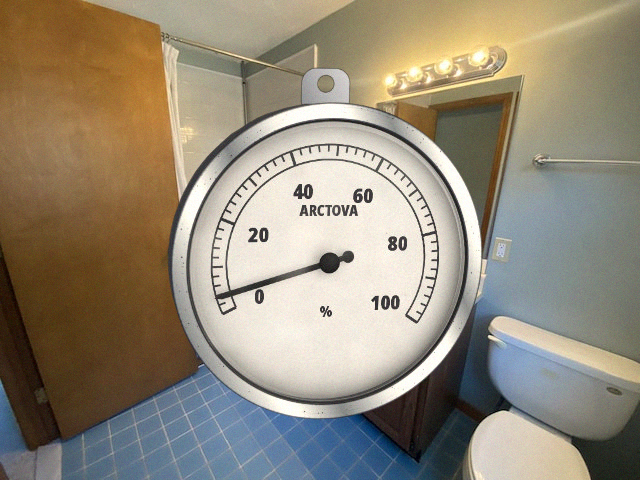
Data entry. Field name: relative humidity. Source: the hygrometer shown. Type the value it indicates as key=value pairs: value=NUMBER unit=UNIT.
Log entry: value=4 unit=%
